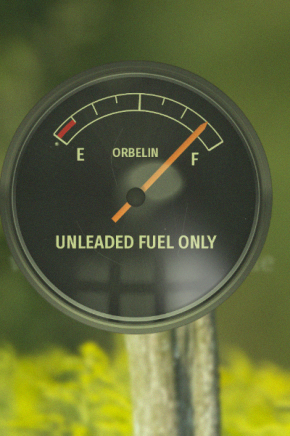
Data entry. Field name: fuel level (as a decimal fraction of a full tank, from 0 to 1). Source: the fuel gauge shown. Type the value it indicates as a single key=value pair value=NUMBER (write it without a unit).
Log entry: value=0.875
